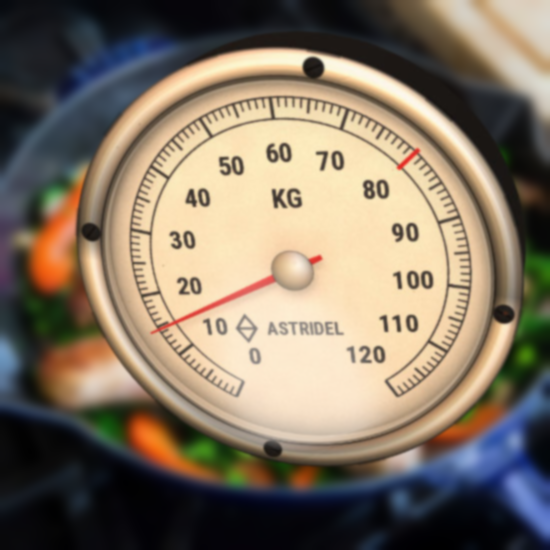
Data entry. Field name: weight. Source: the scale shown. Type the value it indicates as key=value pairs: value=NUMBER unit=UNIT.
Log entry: value=15 unit=kg
